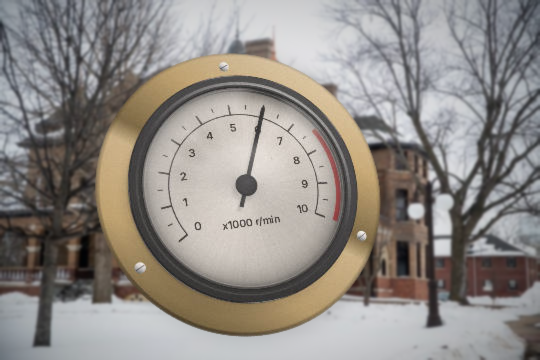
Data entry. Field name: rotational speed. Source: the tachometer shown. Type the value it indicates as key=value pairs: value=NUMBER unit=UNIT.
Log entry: value=6000 unit=rpm
